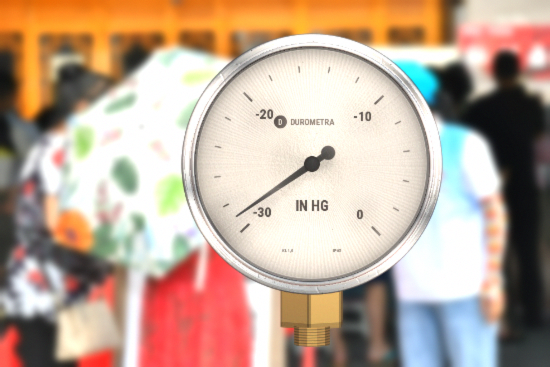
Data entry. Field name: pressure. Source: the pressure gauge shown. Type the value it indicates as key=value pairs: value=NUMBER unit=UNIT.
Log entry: value=-29 unit=inHg
